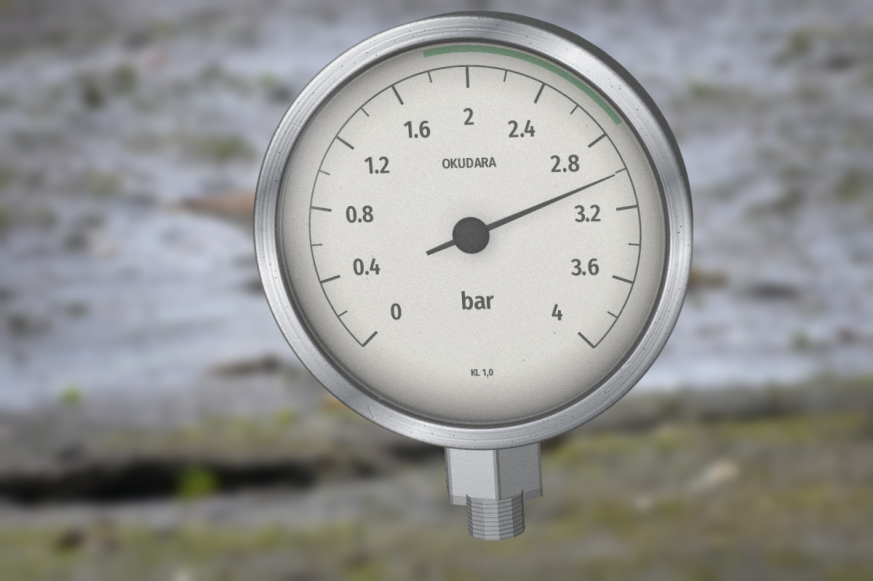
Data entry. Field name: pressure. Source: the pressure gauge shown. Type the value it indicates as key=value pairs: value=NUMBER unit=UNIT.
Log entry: value=3 unit=bar
